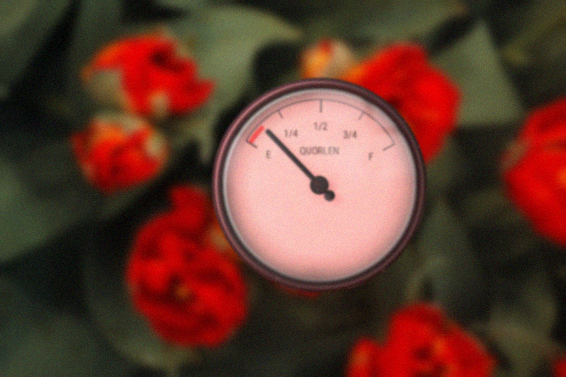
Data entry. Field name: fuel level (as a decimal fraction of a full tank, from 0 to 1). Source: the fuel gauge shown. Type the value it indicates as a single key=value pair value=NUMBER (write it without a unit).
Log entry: value=0.125
